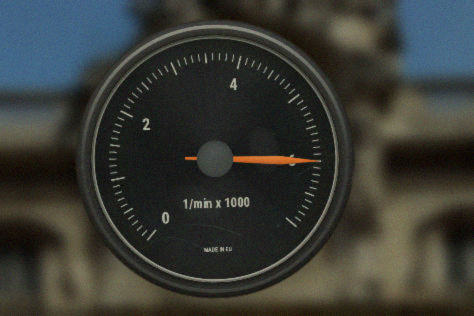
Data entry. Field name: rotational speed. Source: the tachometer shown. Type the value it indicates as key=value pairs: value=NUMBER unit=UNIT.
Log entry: value=6000 unit=rpm
